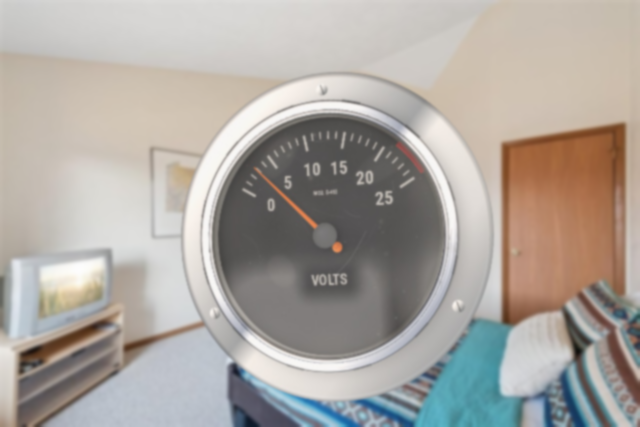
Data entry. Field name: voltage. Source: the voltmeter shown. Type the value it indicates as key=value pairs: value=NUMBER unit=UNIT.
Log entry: value=3 unit=V
